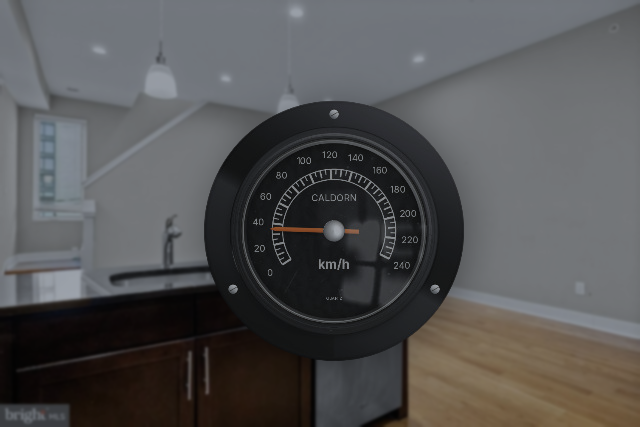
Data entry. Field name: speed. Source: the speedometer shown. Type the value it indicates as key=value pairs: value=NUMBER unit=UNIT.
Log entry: value=35 unit=km/h
